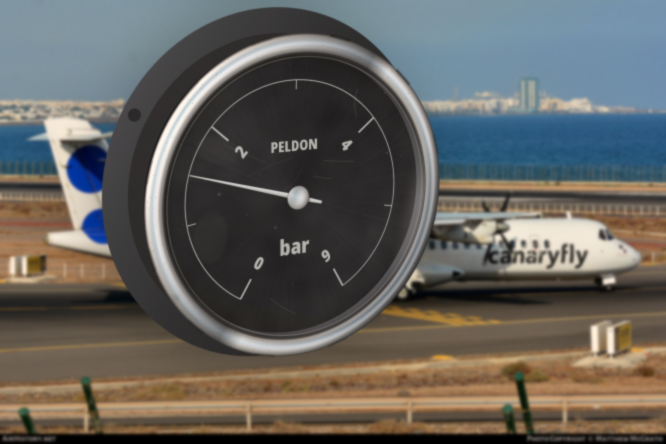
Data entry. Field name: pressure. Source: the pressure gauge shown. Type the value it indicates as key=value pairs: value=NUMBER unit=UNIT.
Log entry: value=1.5 unit=bar
